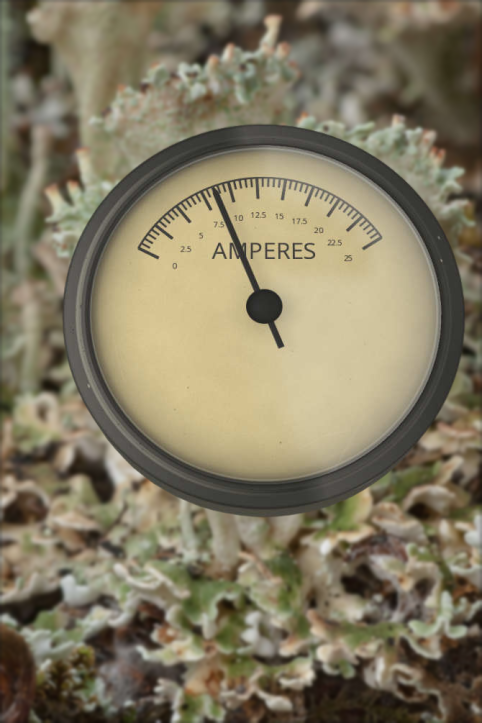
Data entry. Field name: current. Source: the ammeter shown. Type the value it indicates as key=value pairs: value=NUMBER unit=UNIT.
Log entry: value=8.5 unit=A
